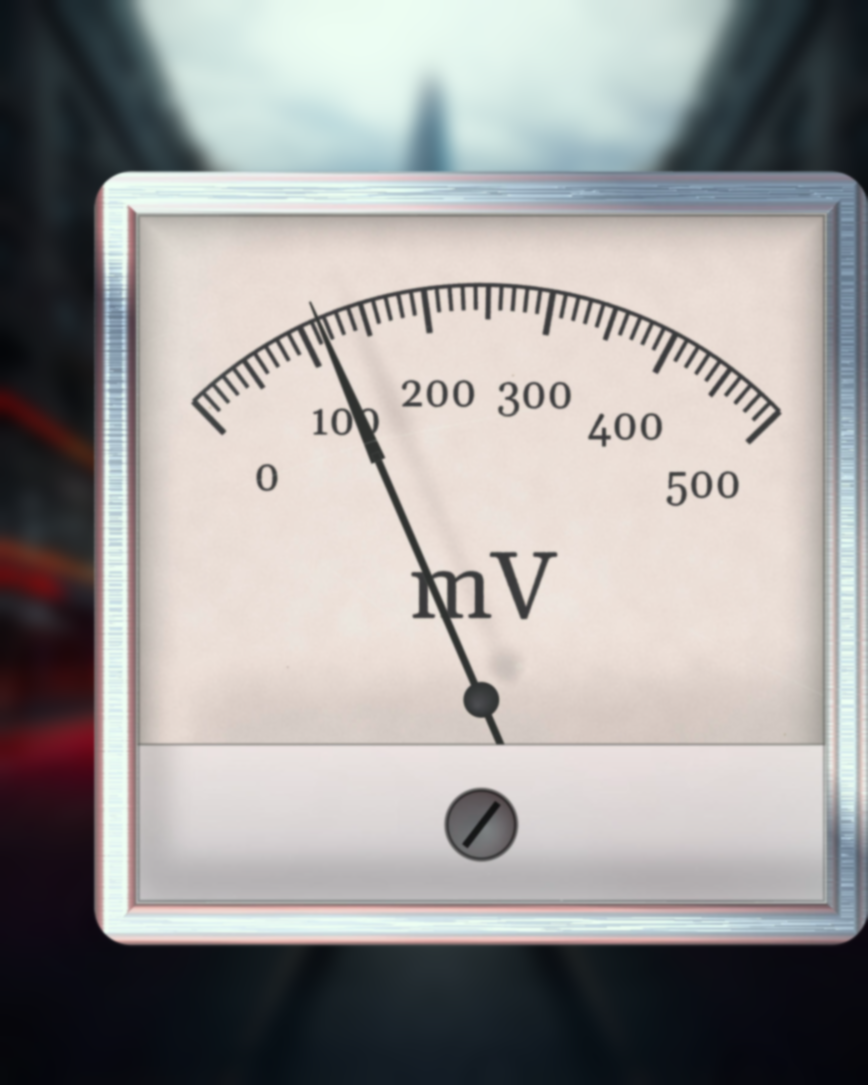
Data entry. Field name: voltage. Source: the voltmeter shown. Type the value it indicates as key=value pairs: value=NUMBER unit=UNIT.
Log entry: value=115 unit=mV
